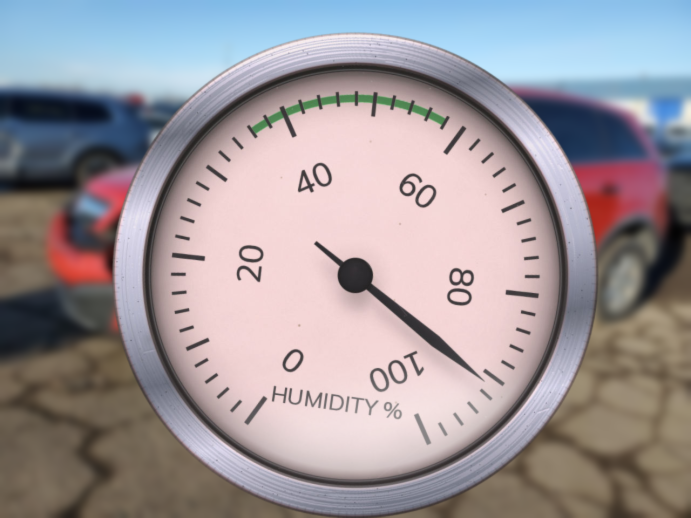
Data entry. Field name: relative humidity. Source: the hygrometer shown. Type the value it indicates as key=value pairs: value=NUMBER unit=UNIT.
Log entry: value=91 unit=%
